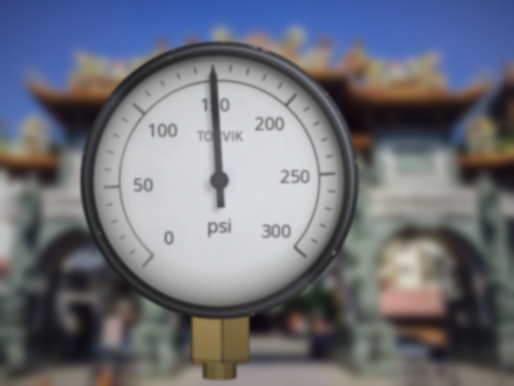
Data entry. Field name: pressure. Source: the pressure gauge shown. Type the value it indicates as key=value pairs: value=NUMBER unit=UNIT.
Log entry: value=150 unit=psi
